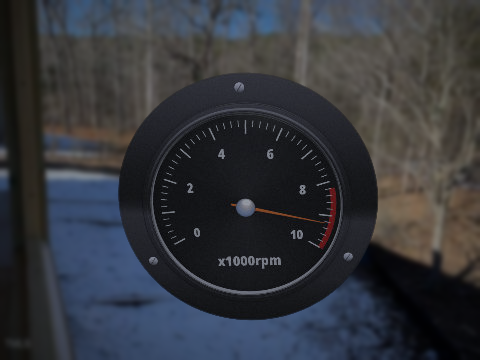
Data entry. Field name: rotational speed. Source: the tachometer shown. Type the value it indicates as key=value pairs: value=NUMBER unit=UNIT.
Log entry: value=9200 unit=rpm
